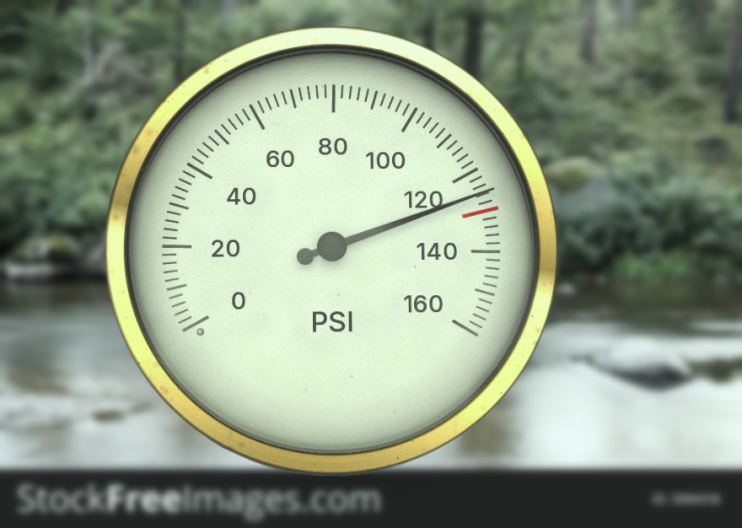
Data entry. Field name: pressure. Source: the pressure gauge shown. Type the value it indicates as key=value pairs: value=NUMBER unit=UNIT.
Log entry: value=126 unit=psi
